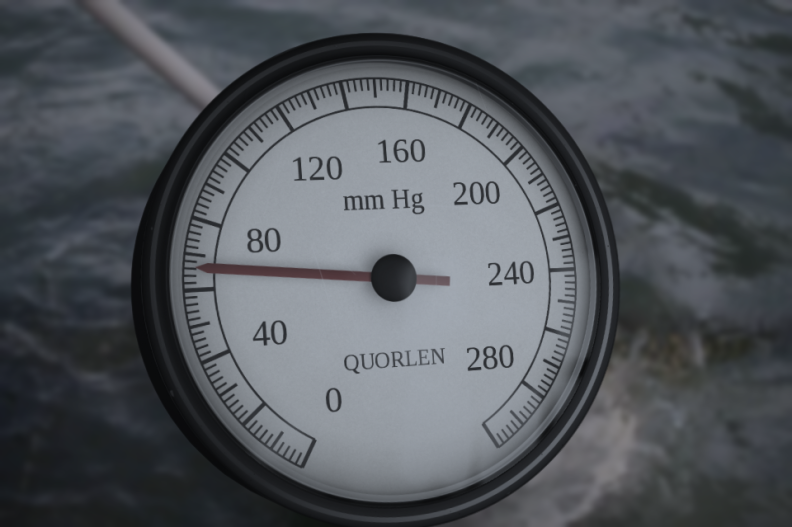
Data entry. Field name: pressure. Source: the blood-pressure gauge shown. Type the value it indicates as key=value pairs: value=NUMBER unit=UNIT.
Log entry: value=66 unit=mmHg
